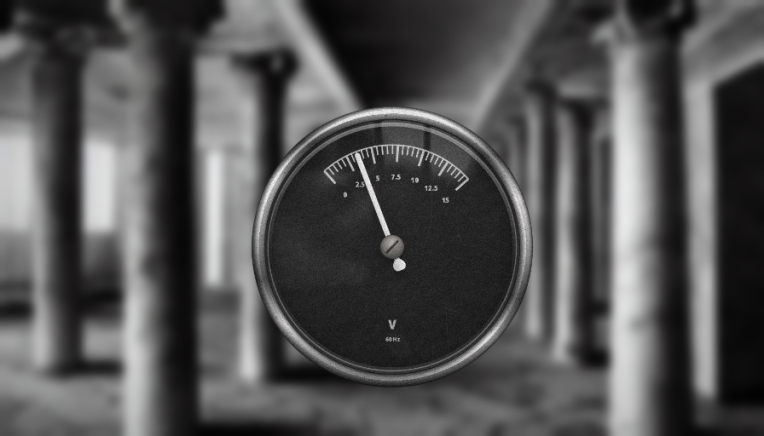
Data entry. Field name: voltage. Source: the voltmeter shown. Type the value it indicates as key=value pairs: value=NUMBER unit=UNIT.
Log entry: value=3.5 unit=V
